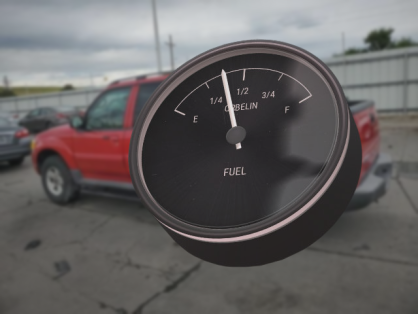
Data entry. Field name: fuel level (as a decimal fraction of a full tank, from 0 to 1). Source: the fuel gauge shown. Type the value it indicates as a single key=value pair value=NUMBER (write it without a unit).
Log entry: value=0.375
